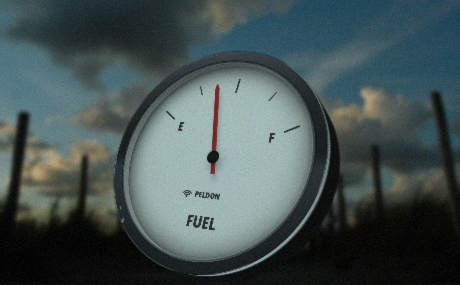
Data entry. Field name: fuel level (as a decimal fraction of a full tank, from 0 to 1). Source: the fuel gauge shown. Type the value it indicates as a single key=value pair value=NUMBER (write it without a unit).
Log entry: value=0.375
